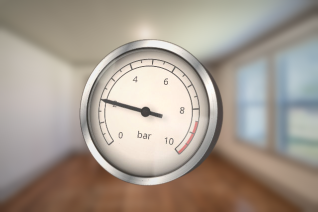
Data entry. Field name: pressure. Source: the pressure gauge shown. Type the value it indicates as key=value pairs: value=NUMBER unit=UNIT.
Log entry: value=2 unit=bar
